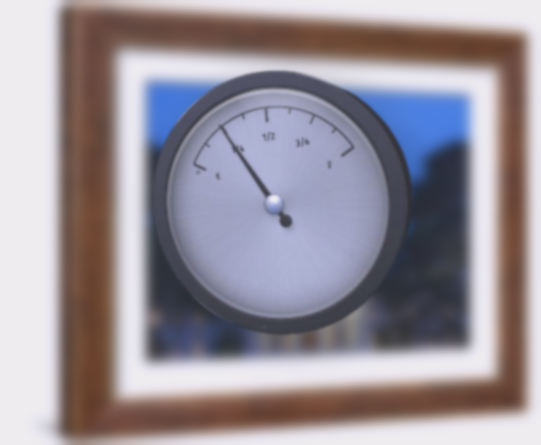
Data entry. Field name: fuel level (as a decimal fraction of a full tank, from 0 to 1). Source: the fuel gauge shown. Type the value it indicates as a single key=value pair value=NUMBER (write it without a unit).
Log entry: value=0.25
